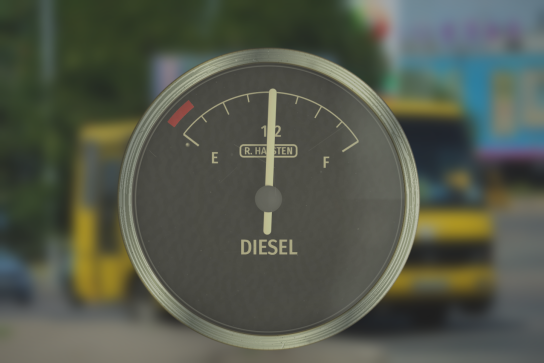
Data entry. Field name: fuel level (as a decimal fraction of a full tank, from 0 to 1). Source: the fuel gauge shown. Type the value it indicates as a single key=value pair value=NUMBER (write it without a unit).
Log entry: value=0.5
